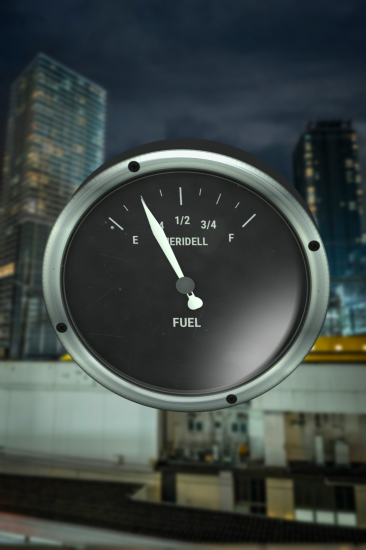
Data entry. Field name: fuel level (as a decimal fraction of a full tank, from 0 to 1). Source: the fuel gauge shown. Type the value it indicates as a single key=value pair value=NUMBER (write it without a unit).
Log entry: value=0.25
